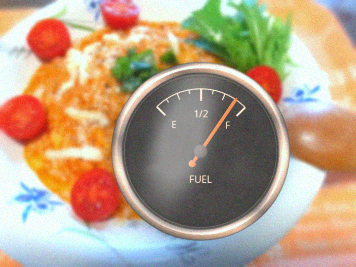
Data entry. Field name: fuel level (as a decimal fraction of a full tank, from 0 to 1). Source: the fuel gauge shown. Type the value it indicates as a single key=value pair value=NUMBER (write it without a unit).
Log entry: value=0.875
